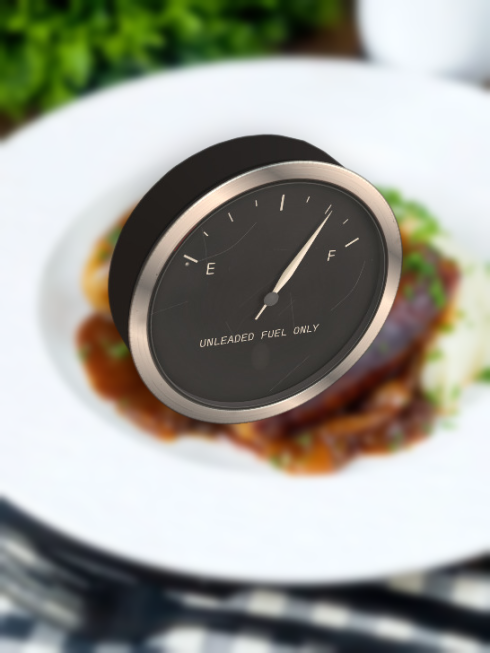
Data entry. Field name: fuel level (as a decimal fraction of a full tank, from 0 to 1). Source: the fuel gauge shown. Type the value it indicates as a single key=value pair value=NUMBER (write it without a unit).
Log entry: value=0.75
